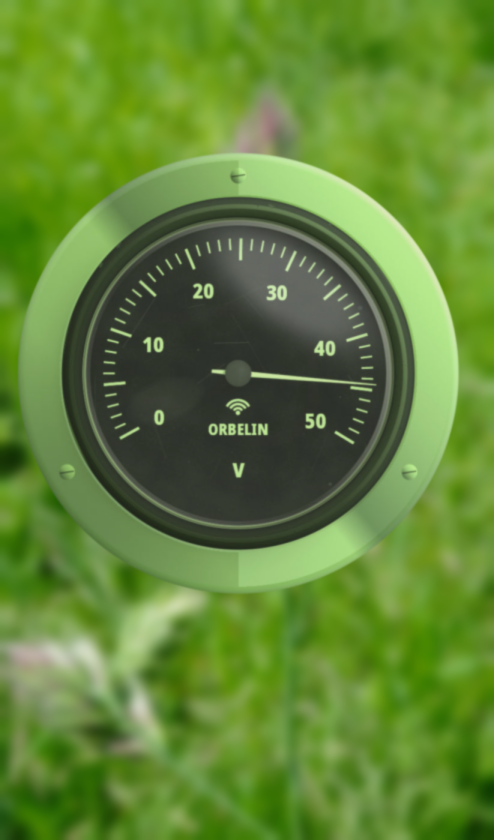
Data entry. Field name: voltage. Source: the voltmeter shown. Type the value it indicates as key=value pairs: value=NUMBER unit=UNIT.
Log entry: value=44.5 unit=V
